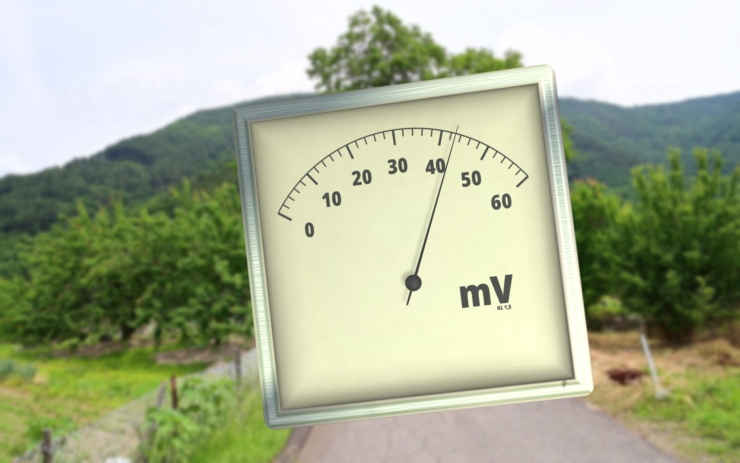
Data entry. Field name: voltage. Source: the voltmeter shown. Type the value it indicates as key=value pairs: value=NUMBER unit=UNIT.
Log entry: value=43 unit=mV
